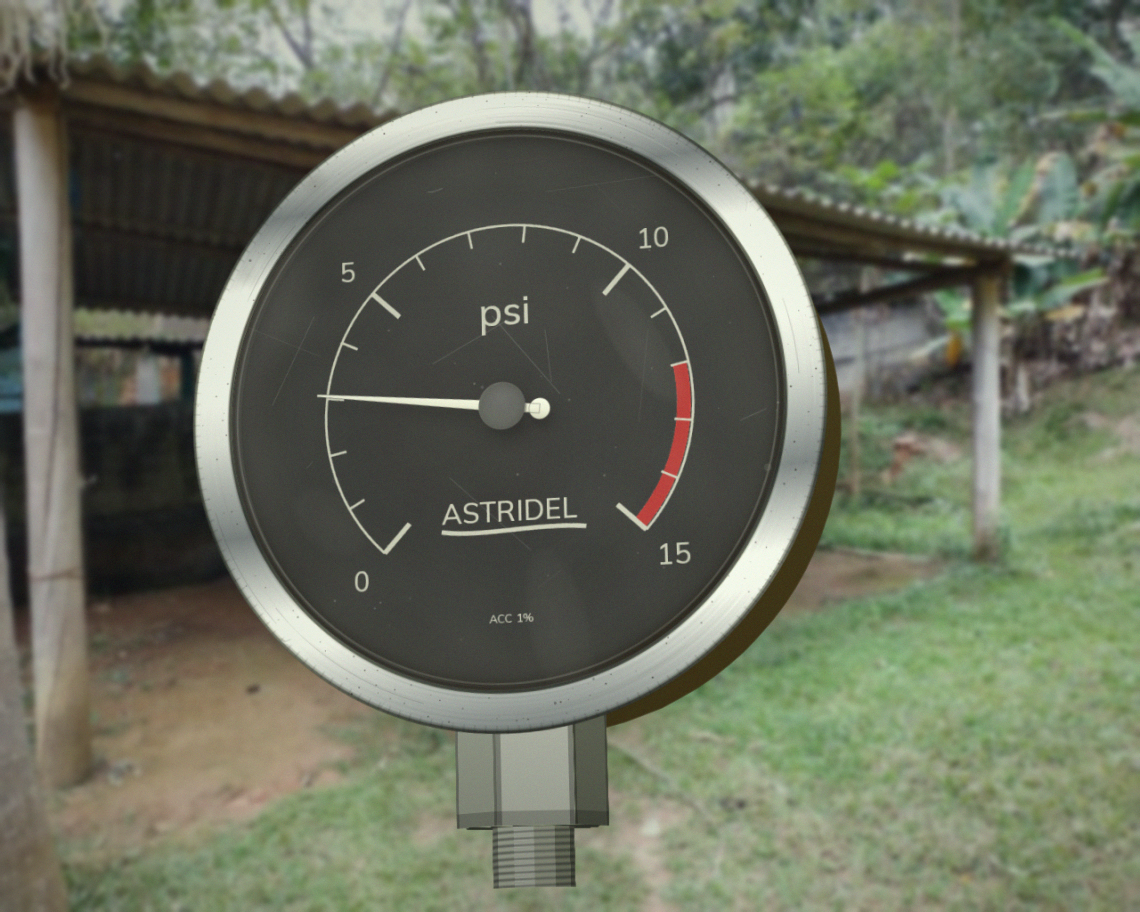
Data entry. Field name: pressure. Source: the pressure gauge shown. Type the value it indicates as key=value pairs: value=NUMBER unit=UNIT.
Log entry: value=3 unit=psi
